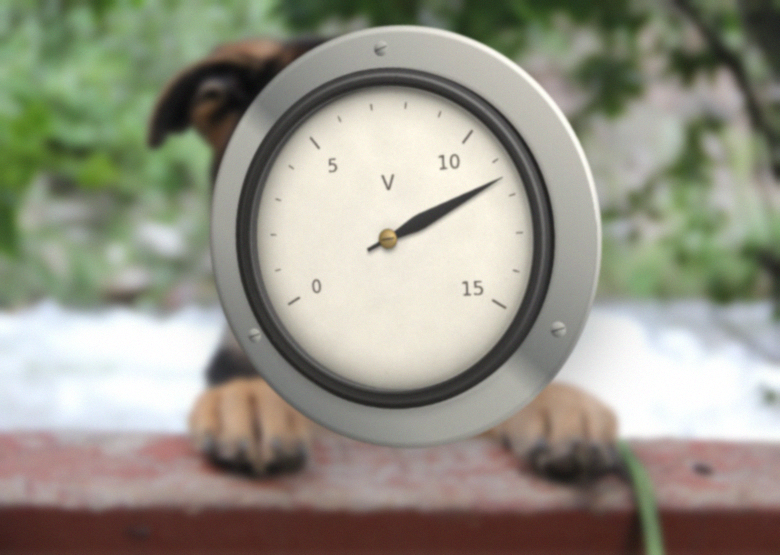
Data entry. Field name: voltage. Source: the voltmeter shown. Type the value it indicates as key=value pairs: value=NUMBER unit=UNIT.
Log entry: value=11.5 unit=V
